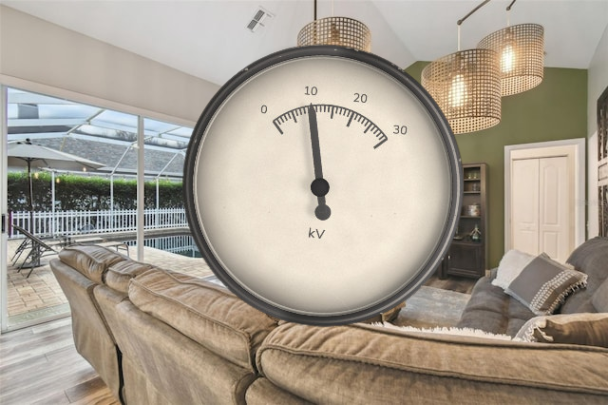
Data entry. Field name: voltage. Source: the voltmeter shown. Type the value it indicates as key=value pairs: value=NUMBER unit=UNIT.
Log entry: value=10 unit=kV
